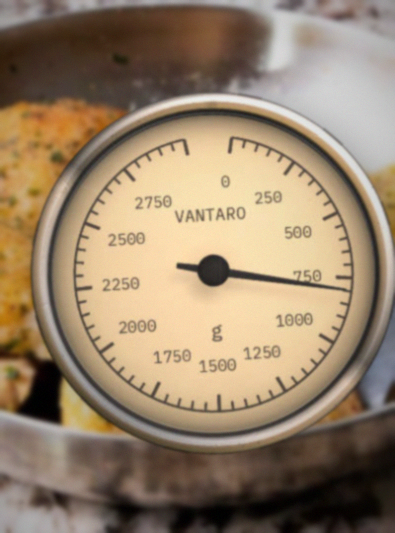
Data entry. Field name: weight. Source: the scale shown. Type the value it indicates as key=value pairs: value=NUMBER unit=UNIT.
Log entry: value=800 unit=g
